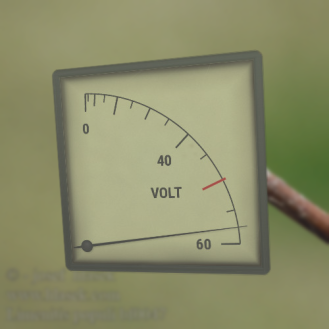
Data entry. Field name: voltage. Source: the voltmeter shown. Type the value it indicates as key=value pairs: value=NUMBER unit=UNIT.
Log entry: value=57.5 unit=V
